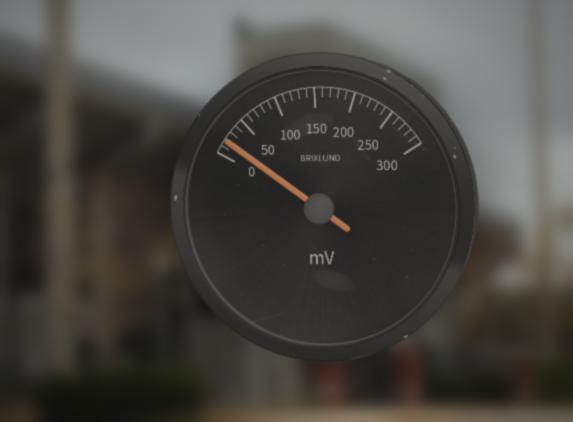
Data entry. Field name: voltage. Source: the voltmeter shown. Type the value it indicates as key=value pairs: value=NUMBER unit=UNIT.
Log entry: value=20 unit=mV
